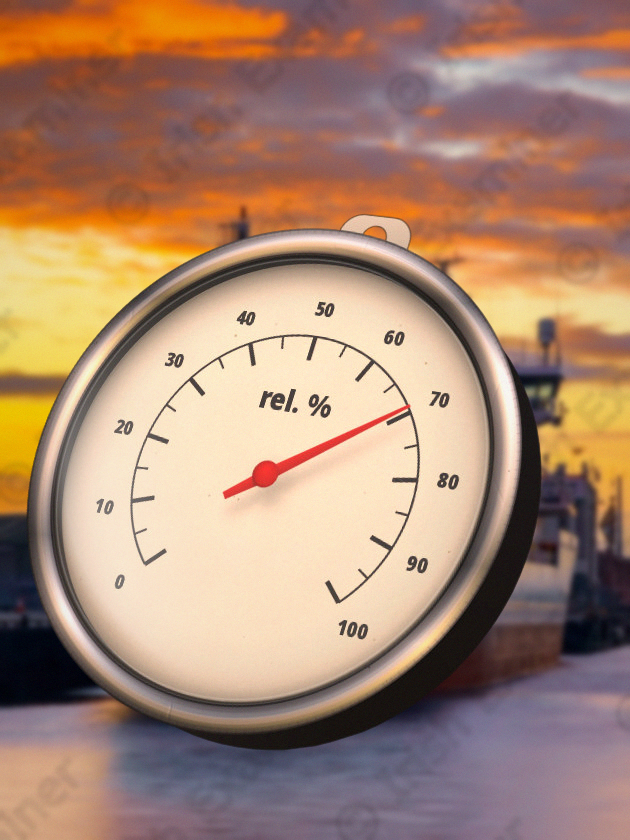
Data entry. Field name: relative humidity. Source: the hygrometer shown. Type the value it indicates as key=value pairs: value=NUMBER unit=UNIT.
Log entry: value=70 unit=%
